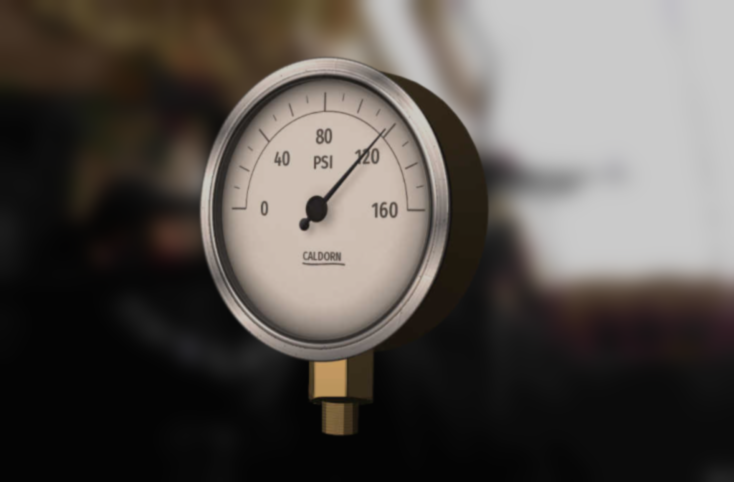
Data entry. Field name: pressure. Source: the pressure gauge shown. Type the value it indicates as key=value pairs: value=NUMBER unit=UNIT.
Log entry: value=120 unit=psi
